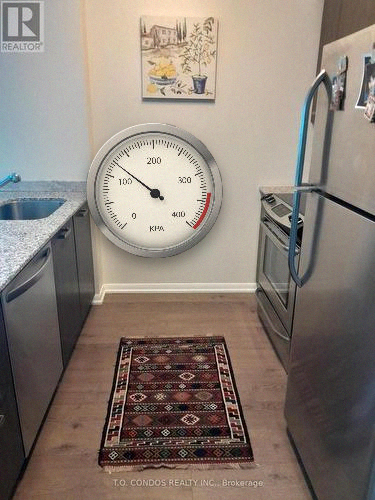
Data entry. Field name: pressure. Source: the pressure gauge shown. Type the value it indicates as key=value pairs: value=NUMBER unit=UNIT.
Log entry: value=125 unit=kPa
